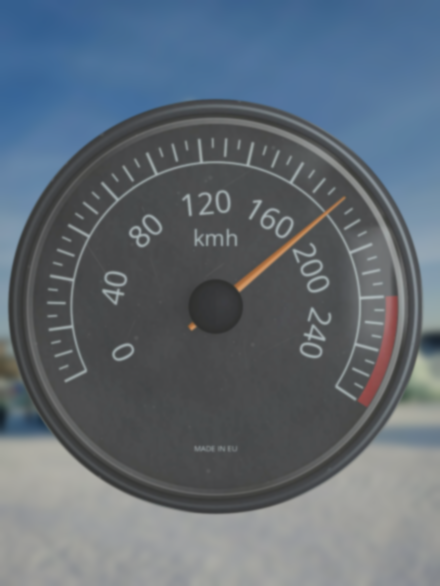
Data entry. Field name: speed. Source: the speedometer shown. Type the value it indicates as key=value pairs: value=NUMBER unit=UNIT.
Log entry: value=180 unit=km/h
